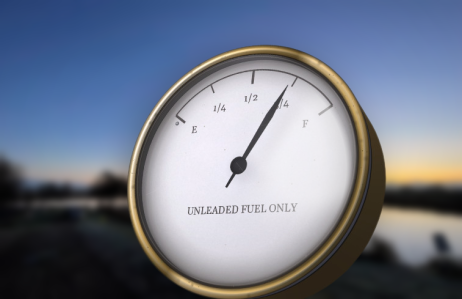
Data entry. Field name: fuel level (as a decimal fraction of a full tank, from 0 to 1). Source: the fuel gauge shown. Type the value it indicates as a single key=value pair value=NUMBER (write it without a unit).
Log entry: value=0.75
